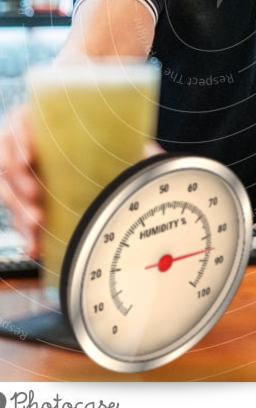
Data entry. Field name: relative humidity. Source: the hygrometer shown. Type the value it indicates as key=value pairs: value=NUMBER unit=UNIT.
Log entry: value=85 unit=%
